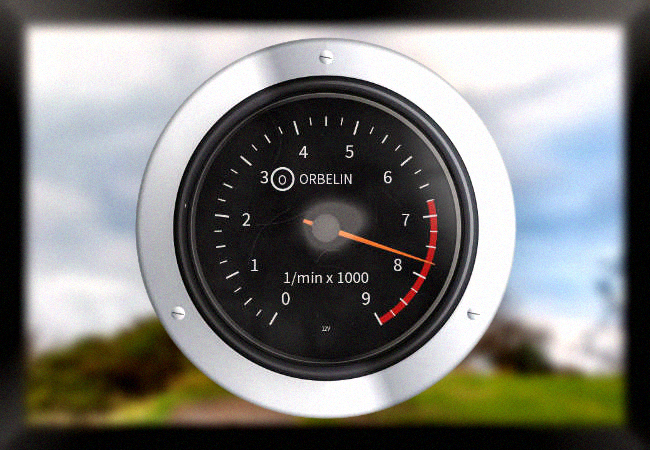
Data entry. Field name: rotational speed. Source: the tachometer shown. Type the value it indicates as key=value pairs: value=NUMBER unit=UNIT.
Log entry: value=7750 unit=rpm
